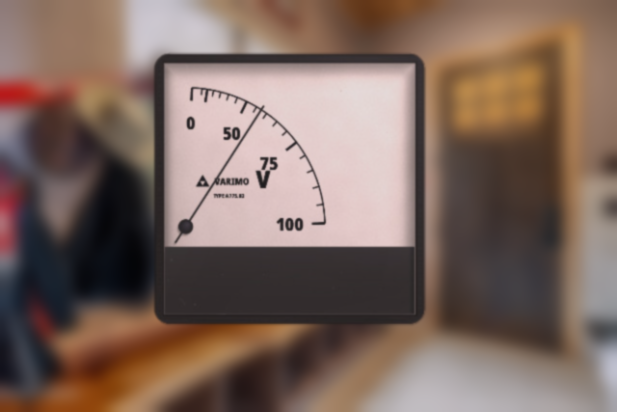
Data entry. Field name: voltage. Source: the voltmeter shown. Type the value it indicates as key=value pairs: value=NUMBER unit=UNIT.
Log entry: value=57.5 unit=V
